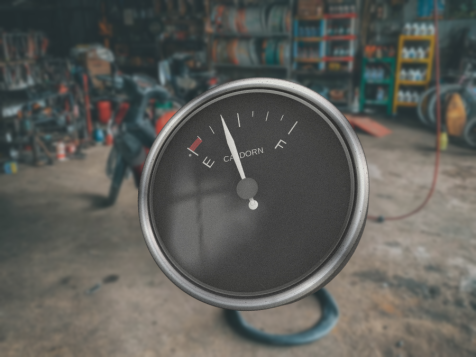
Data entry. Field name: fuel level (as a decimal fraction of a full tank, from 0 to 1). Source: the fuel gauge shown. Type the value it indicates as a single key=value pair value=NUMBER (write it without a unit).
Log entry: value=0.375
